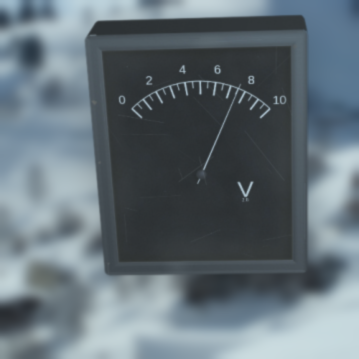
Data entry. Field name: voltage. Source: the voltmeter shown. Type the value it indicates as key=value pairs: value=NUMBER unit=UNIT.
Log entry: value=7.5 unit=V
